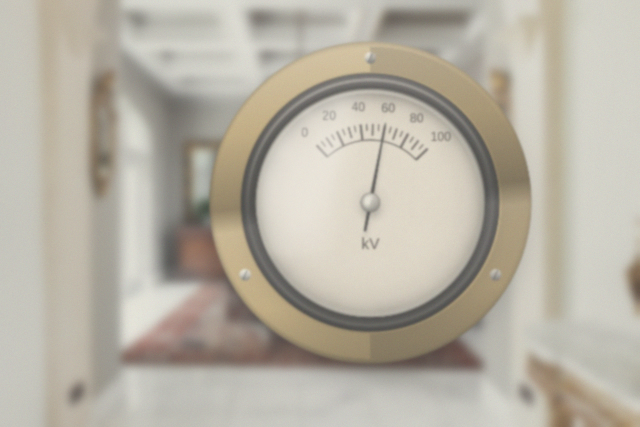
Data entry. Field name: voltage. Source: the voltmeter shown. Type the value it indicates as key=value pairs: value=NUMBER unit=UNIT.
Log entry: value=60 unit=kV
